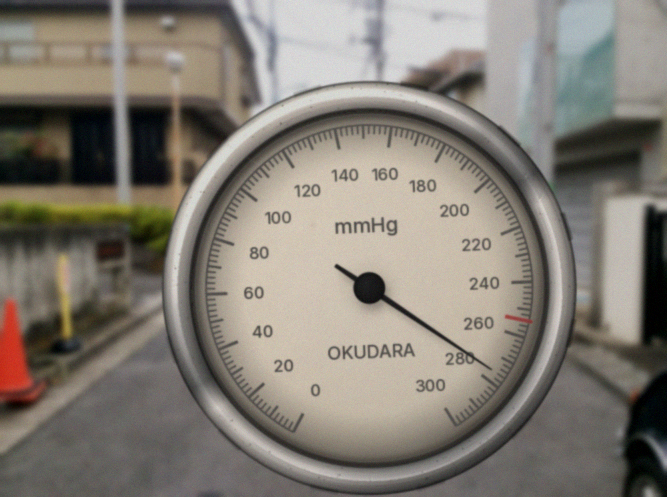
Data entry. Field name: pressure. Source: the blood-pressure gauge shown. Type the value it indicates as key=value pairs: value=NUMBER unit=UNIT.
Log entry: value=276 unit=mmHg
